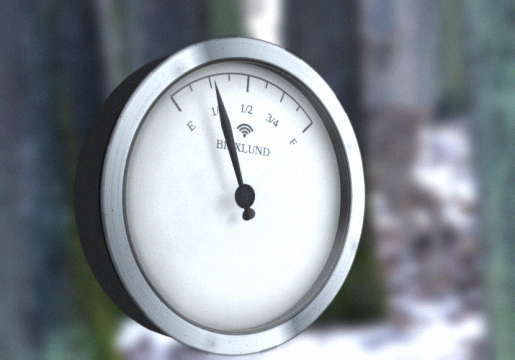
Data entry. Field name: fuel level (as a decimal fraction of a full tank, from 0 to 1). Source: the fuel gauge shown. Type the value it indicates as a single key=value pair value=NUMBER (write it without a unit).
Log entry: value=0.25
